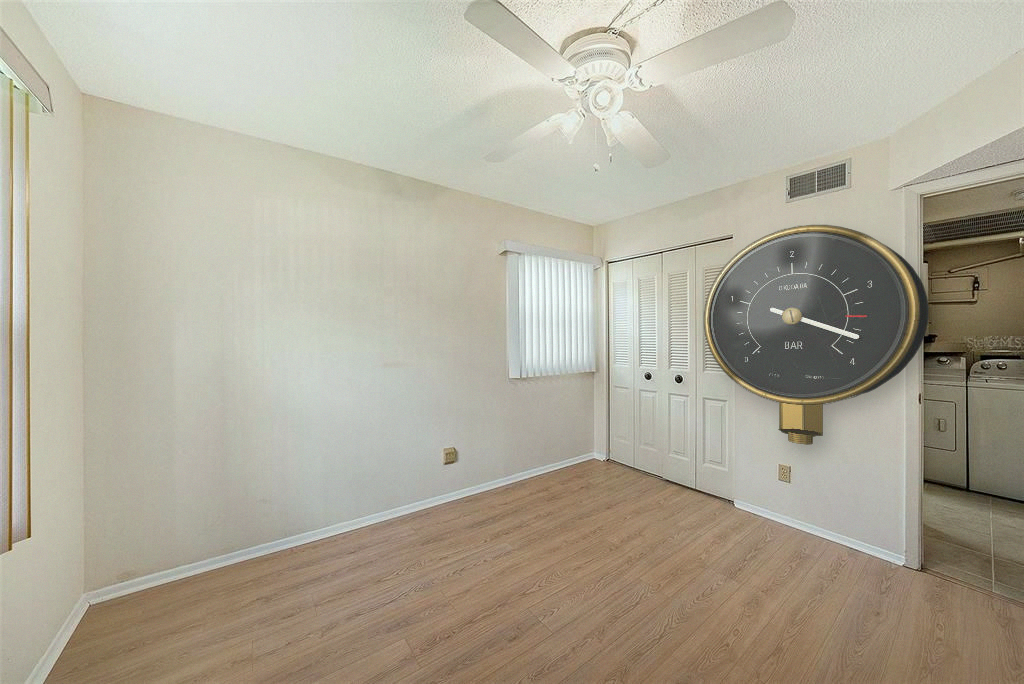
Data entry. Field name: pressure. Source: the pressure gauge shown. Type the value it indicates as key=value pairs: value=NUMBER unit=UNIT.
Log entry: value=3.7 unit=bar
